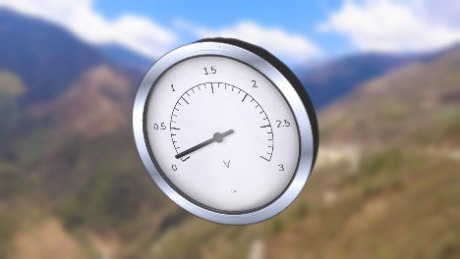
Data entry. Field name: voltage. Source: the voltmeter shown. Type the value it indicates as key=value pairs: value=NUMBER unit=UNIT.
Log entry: value=0.1 unit=V
